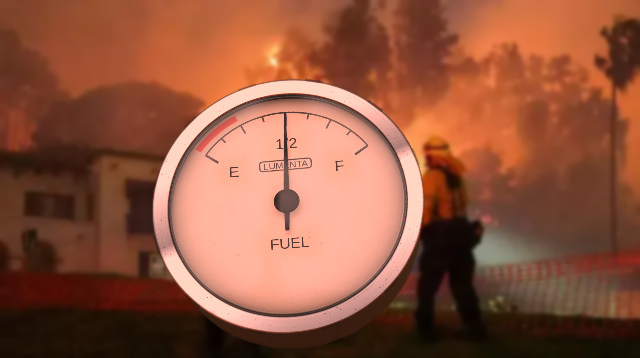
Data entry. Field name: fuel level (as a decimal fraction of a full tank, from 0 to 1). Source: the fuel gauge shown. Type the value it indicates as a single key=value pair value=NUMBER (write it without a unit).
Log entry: value=0.5
